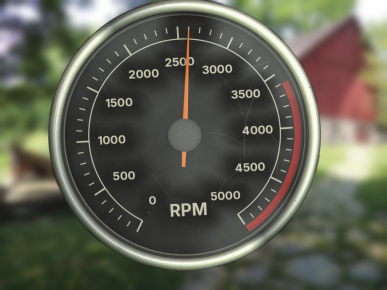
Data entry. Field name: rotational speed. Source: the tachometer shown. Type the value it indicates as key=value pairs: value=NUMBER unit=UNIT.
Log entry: value=2600 unit=rpm
